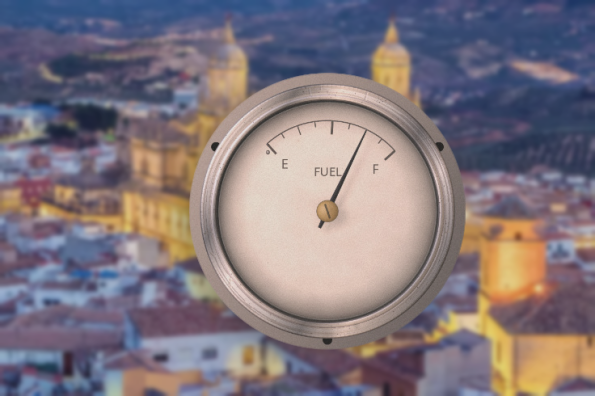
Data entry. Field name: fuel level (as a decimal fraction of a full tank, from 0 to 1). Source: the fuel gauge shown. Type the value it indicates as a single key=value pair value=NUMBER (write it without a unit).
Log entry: value=0.75
